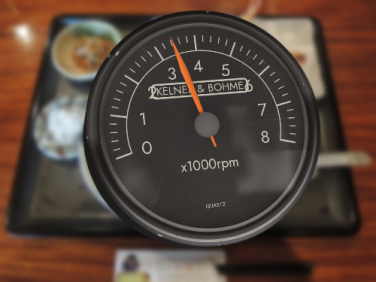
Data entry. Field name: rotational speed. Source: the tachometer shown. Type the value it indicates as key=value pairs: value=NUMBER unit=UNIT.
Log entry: value=3400 unit=rpm
